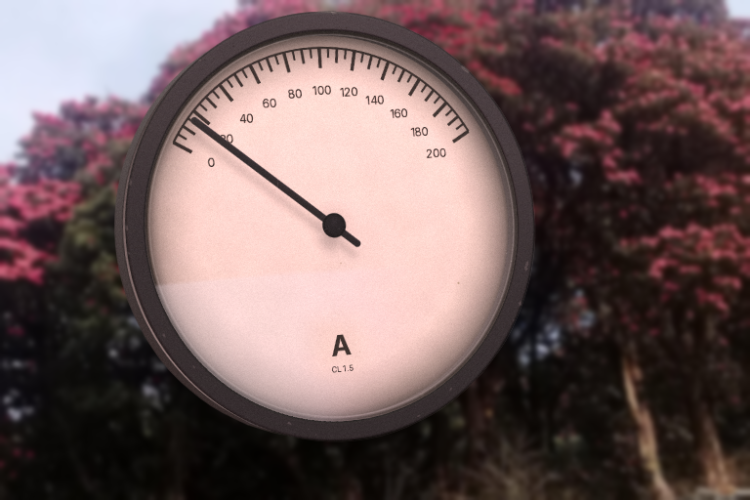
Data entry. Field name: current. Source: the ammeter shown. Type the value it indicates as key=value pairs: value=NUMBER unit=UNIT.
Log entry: value=15 unit=A
